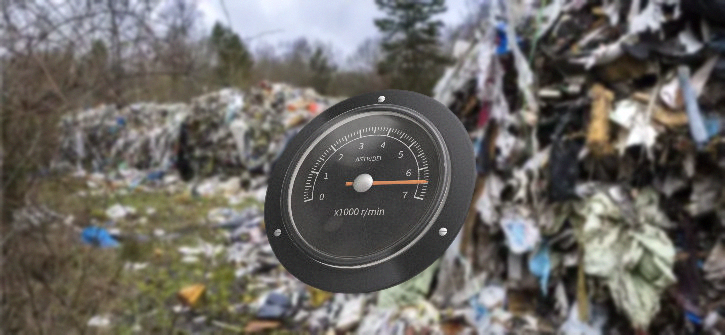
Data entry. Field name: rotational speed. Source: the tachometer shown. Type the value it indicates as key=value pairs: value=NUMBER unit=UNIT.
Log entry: value=6500 unit=rpm
